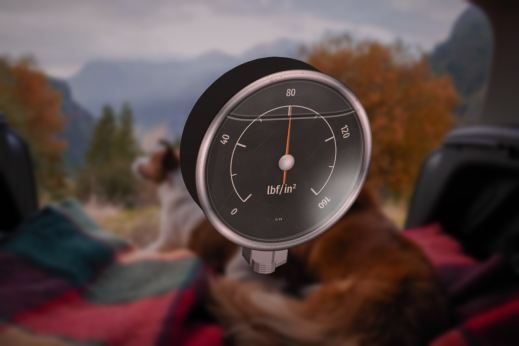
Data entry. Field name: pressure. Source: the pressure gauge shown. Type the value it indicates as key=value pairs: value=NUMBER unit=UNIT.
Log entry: value=80 unit=psi
